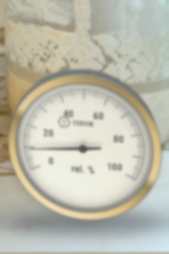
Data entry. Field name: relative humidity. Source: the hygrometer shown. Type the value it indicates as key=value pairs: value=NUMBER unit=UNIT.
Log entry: value=10 unit=%
